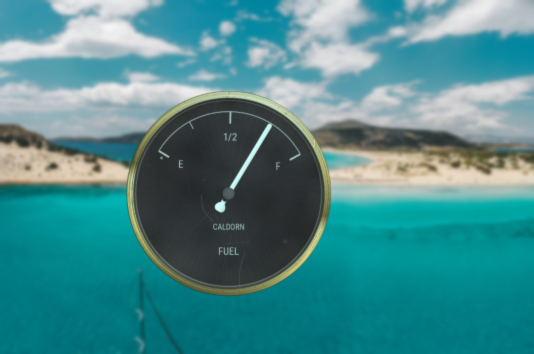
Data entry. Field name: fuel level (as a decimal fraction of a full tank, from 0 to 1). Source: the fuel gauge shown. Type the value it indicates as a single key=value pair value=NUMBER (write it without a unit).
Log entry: value=0.75
